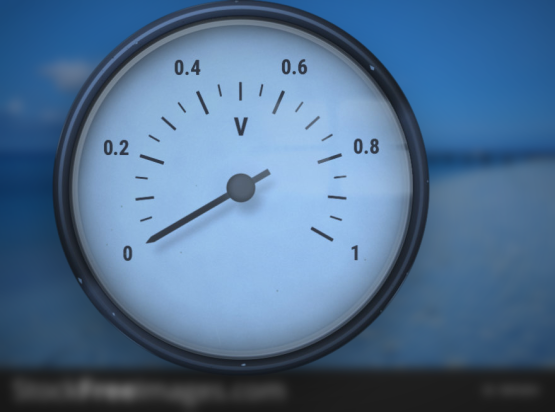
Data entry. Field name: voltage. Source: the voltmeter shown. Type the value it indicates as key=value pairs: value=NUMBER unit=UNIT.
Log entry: value=0 unit=V
